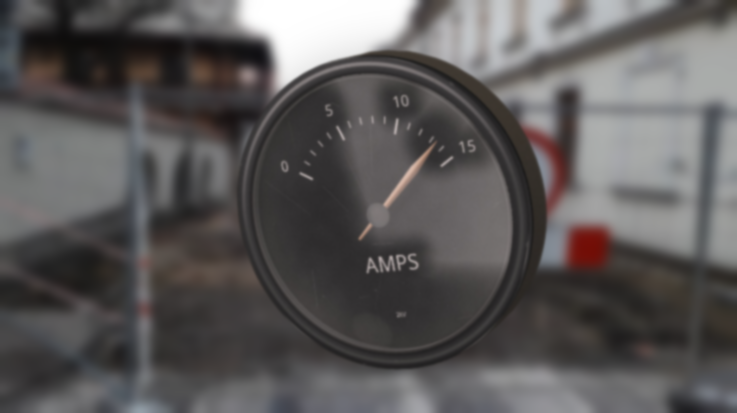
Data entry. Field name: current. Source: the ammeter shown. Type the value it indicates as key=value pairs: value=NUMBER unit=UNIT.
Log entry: value=13.5 unit=A
